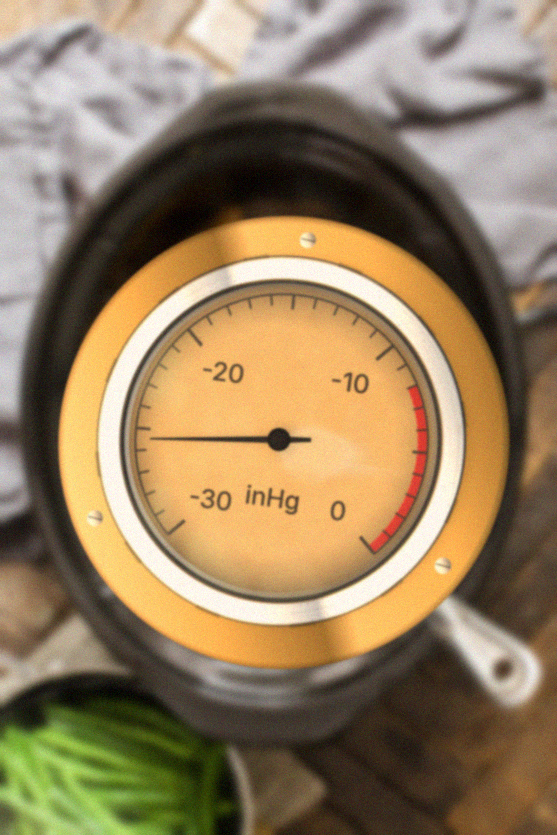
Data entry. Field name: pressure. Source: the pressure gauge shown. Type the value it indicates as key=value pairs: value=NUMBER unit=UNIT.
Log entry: value=-25.5 unit=inHg
